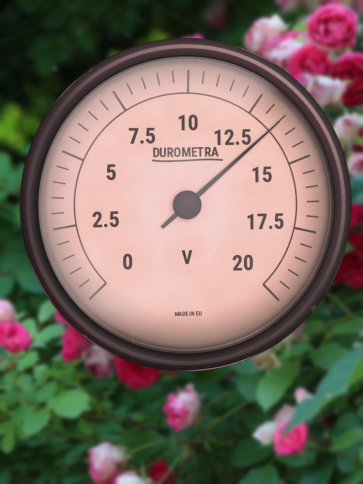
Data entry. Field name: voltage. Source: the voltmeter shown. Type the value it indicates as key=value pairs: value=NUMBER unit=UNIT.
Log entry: value=13.5 unit=V
